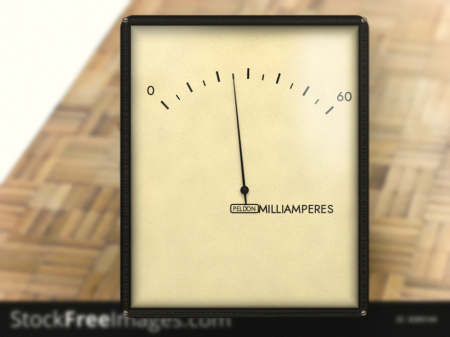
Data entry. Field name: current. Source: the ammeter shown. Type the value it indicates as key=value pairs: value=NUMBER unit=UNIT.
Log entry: value=25 unit=mA
